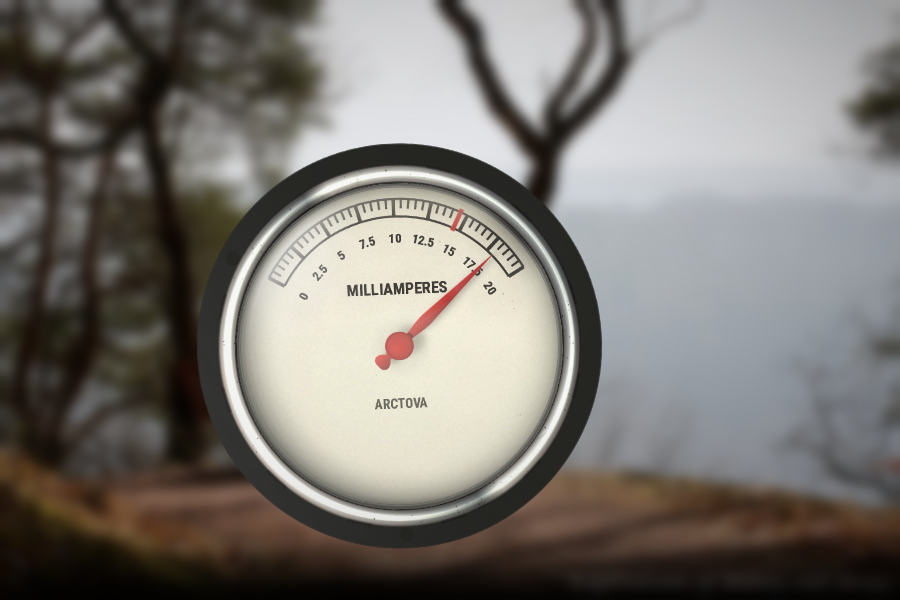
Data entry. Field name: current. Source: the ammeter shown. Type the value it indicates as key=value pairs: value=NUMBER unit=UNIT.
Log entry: value=18 unit=mA
